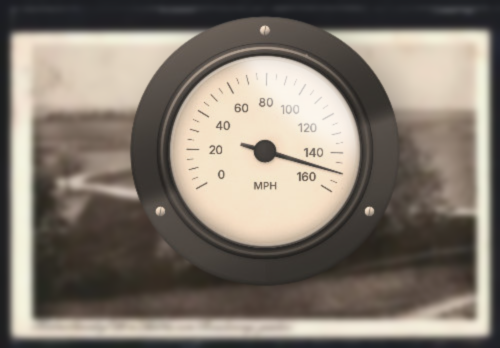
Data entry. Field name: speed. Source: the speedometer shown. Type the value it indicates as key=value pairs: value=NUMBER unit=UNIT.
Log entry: value=150 unit=mph
